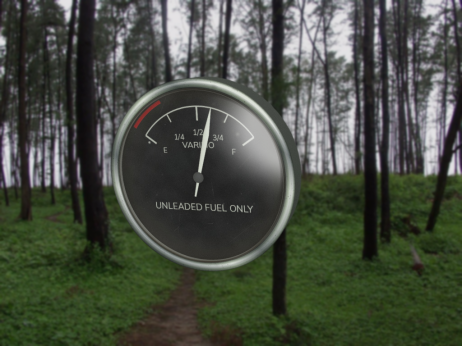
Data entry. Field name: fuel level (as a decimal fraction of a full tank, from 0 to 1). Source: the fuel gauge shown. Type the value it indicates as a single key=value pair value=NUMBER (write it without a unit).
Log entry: value=0.625
